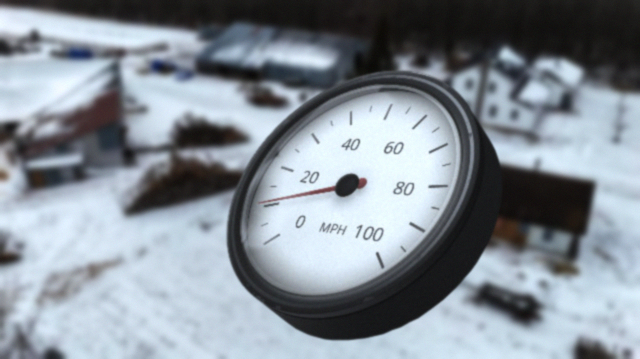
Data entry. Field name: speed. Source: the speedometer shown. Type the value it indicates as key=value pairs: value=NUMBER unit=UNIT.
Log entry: value=10 unit=mph
